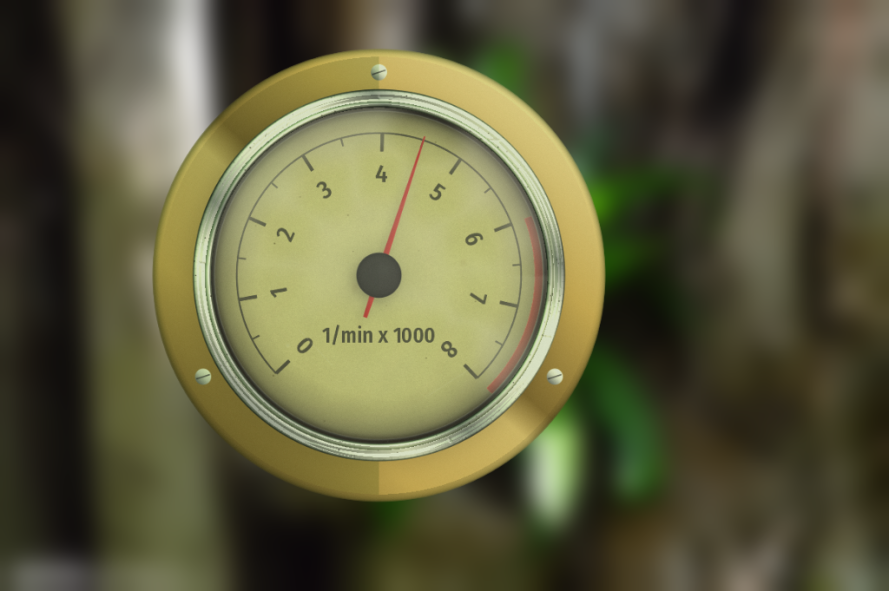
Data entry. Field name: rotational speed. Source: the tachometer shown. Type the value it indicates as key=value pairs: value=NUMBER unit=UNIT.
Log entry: value=4500 unit=rpm
